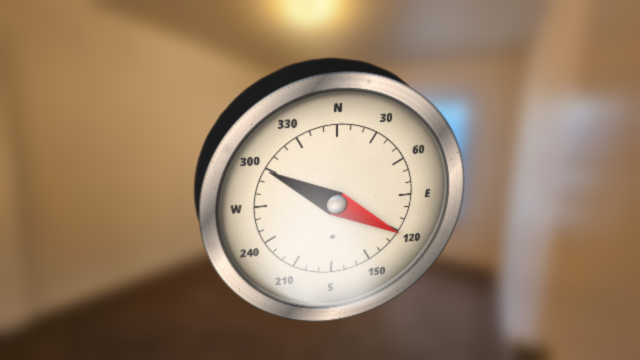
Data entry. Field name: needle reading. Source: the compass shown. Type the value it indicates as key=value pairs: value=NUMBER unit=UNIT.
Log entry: value=120 unit=°
